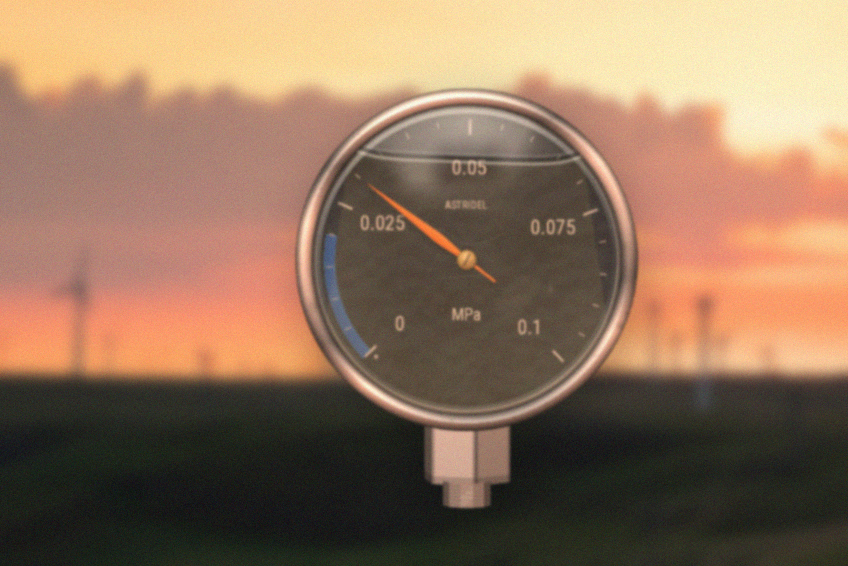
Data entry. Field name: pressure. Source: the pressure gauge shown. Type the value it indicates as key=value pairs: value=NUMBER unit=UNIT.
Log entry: value=0.03 unit=MPa
